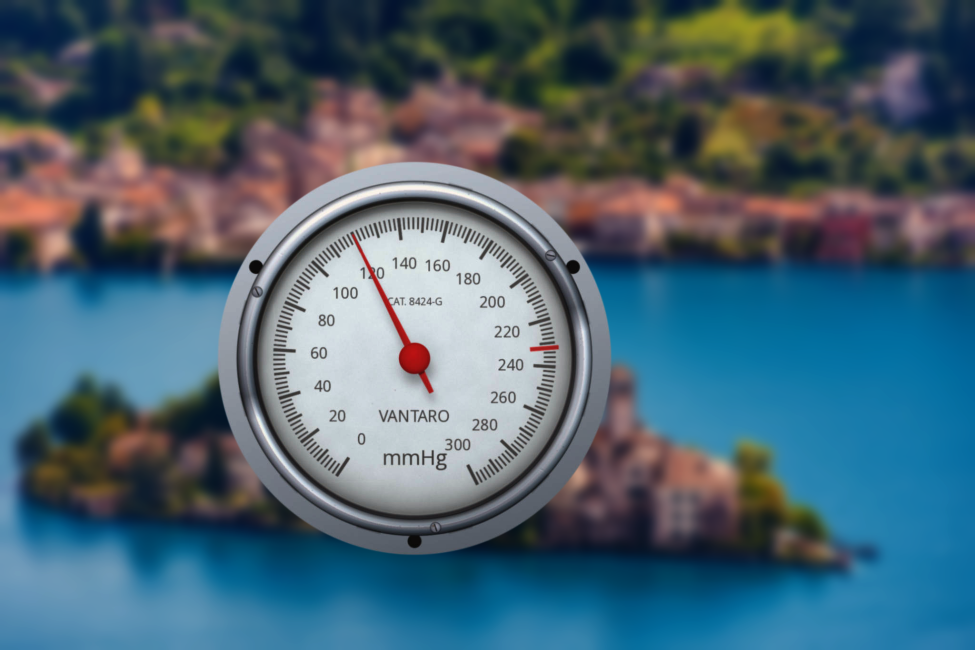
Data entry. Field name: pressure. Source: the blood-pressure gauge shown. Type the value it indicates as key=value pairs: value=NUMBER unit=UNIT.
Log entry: value=120 unit=mmHg
